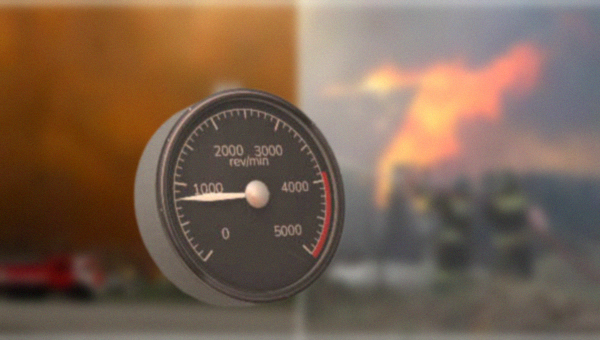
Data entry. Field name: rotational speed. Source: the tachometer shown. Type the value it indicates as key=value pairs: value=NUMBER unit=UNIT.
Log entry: value=800 unit=rpm
